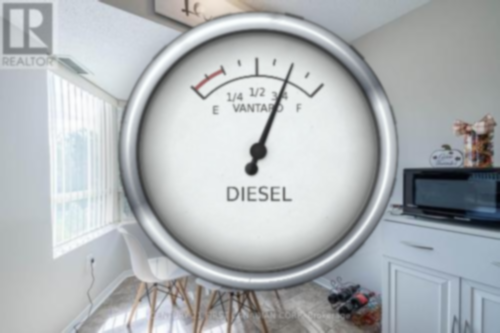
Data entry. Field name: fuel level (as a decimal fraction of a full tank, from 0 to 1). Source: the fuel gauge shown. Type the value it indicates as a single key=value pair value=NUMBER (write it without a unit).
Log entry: value=0.75
